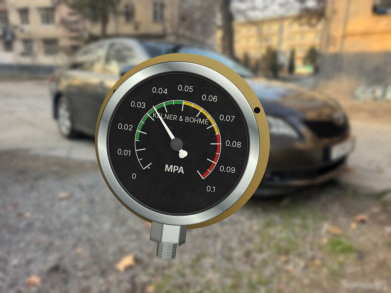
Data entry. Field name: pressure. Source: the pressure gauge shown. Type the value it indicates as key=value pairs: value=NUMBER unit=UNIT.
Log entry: value=0.035 unit=MPa
